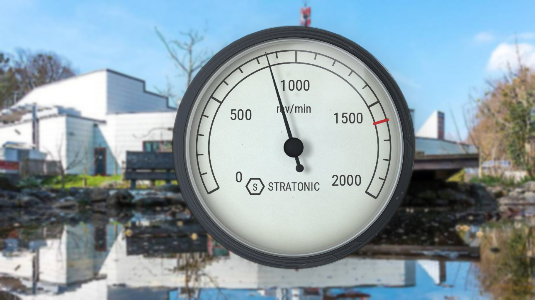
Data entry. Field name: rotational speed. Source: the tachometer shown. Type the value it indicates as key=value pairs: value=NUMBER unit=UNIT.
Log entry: value=850 unit=rpm
